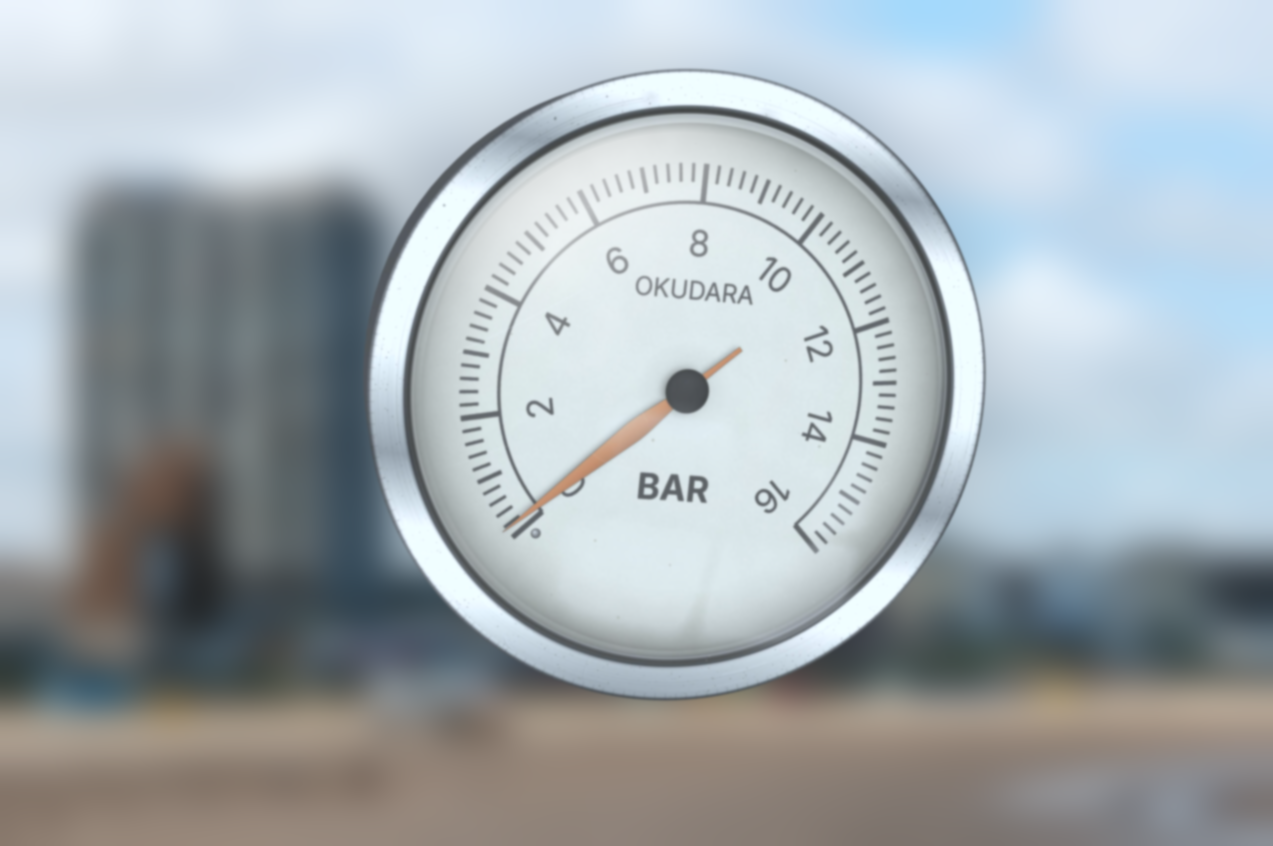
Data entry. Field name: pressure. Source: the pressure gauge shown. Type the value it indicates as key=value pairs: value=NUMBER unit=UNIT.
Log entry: value=0.2 unit=bar
